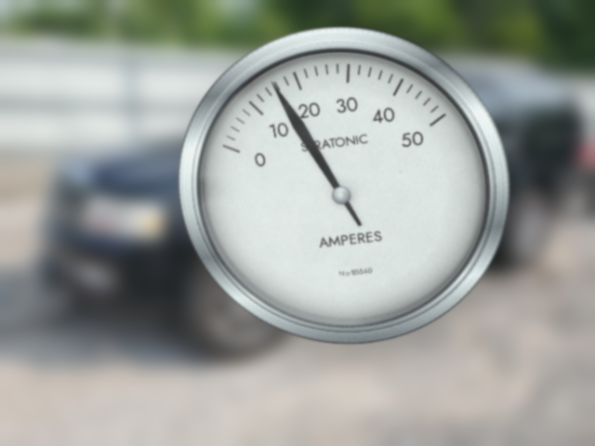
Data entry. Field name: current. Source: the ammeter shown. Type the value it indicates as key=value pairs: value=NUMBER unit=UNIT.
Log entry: value=16 unit=A
